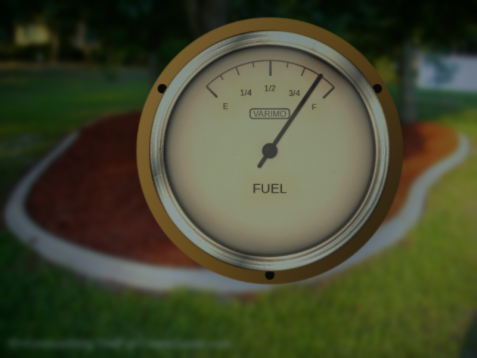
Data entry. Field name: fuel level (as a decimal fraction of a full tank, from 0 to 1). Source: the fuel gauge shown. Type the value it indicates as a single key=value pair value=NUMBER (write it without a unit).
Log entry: value=0.875
